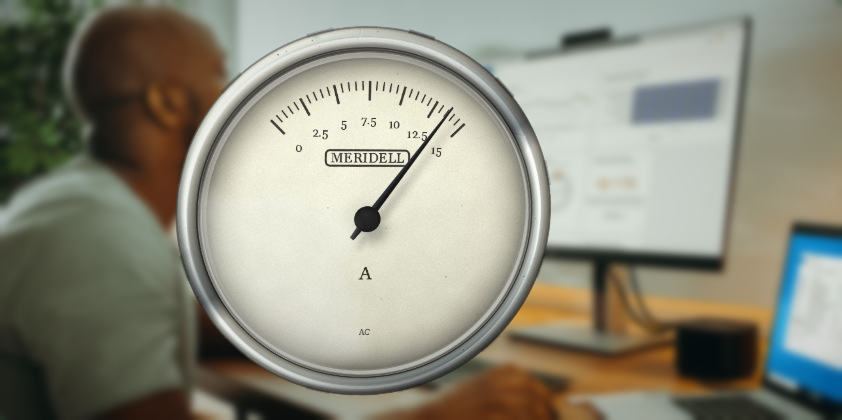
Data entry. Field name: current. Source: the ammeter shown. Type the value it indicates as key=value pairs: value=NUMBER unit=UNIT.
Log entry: value=13.5 unit=A
